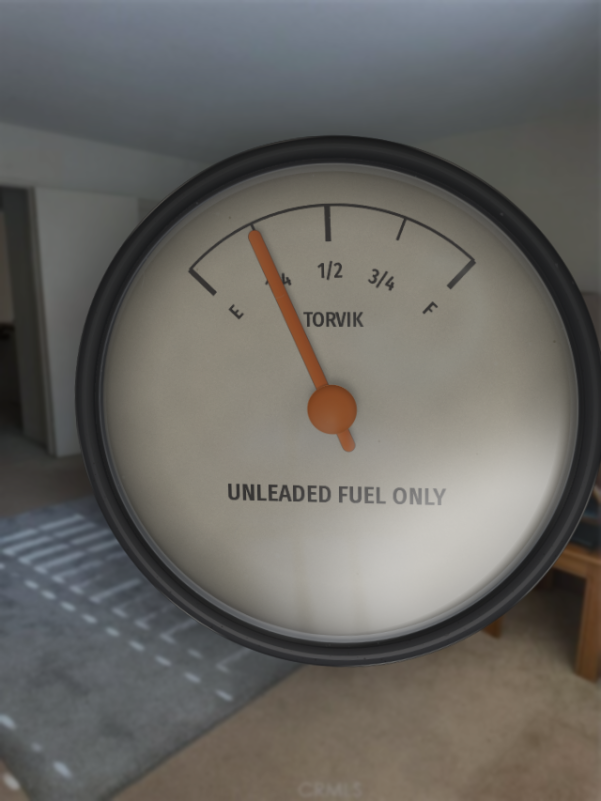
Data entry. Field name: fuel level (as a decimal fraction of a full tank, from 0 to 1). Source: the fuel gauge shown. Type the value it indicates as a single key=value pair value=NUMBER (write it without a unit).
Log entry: value=0.25
